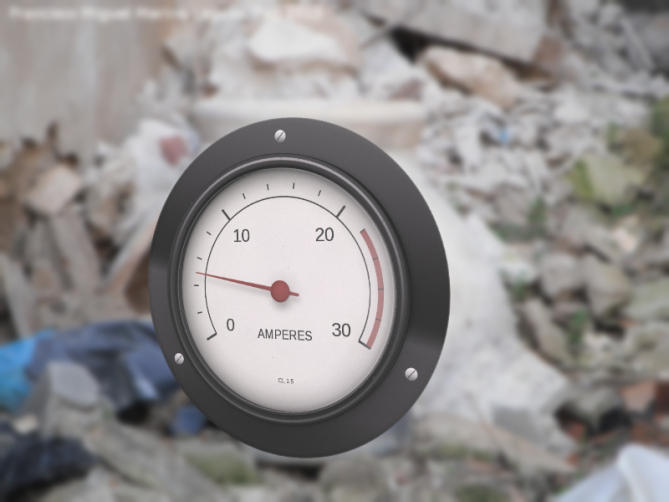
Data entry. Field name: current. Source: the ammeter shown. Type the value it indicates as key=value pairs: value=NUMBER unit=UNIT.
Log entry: value=5 unit=A
